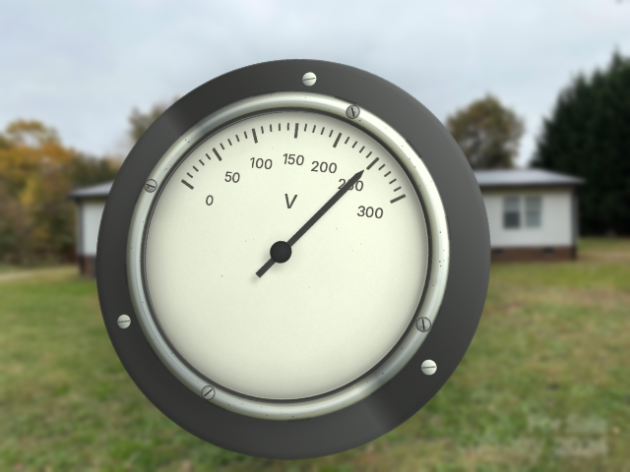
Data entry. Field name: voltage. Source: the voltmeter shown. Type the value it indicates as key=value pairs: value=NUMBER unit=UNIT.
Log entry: value=250 unit=V
